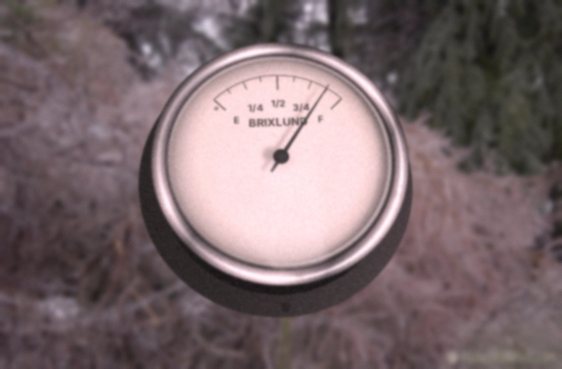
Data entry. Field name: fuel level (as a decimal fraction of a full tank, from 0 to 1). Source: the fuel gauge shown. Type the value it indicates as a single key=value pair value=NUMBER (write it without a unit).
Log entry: value=0.875
